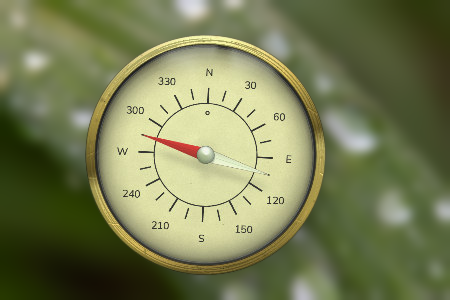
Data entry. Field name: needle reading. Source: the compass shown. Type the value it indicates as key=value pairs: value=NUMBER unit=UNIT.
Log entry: value=285 unit=°
